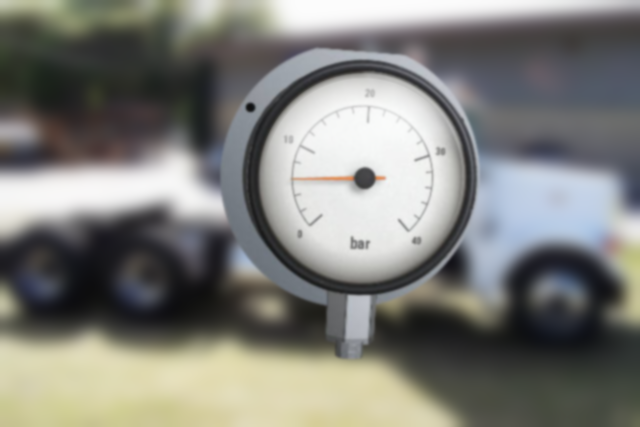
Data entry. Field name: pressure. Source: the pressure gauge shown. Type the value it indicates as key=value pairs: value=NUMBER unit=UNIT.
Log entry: value=6 unit=bar
